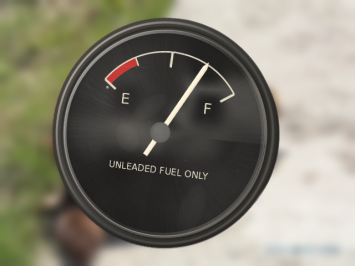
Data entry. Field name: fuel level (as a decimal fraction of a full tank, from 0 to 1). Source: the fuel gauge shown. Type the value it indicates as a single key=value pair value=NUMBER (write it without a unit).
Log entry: value=0.75
